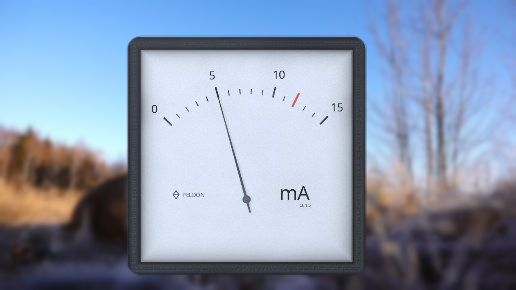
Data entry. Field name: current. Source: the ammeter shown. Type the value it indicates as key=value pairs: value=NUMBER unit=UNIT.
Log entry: value=5 unit=mA
